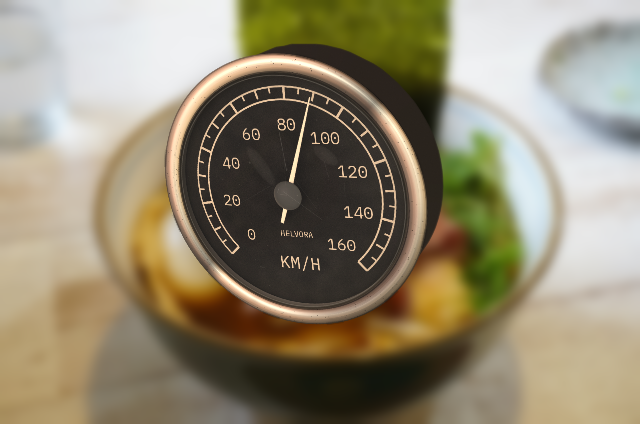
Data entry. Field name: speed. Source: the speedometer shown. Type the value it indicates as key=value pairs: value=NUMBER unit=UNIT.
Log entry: value=90 unit=km/h
